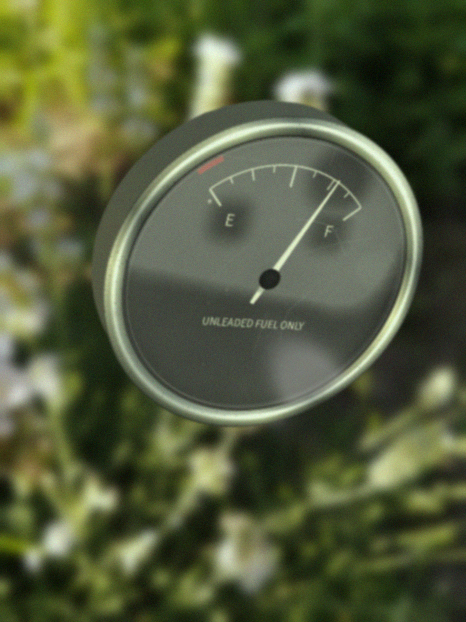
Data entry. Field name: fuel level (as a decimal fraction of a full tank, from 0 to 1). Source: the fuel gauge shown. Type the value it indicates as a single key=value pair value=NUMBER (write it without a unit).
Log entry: value=0.75
